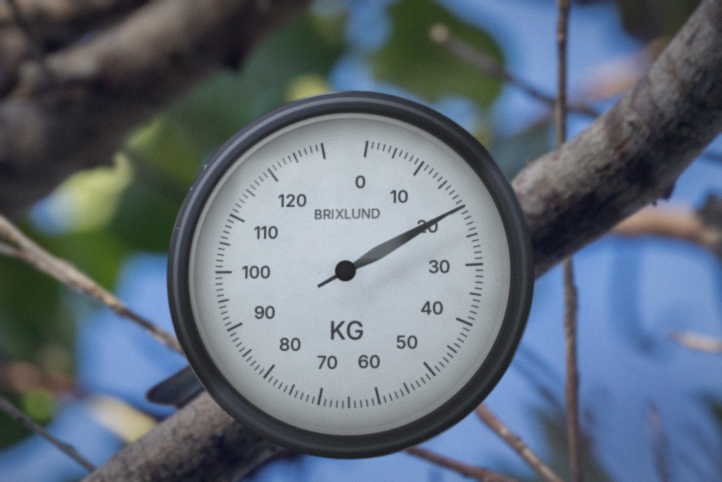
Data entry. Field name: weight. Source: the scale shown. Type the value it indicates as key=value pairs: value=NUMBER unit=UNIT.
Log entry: value=20 unit=kg
